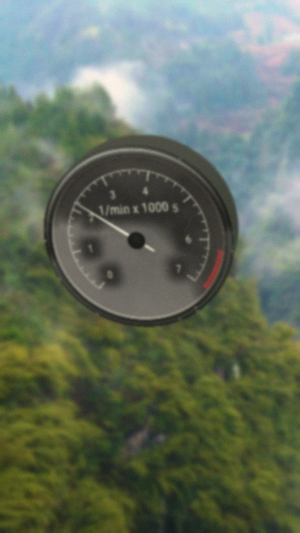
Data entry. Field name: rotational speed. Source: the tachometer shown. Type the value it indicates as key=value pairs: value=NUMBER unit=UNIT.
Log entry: value=2200 unit=rpm
